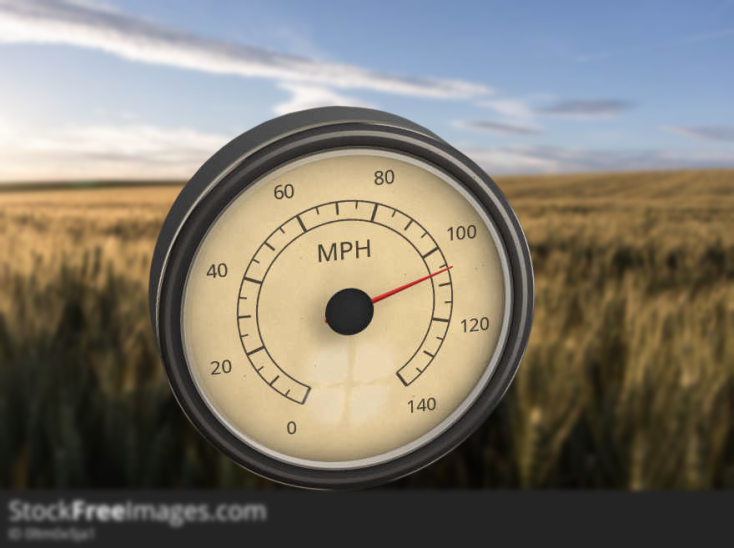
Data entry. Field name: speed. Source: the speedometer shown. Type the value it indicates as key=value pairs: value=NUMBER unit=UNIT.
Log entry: value=105 unit=mph
